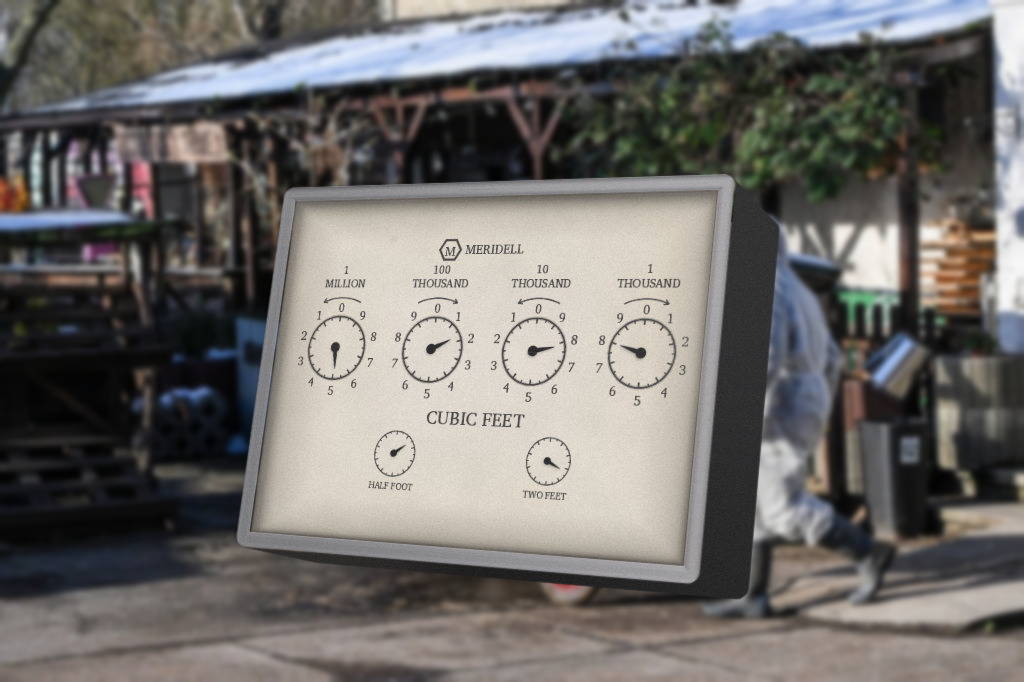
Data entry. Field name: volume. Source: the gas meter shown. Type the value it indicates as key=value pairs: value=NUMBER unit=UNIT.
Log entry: value=517800 unit=ft³
